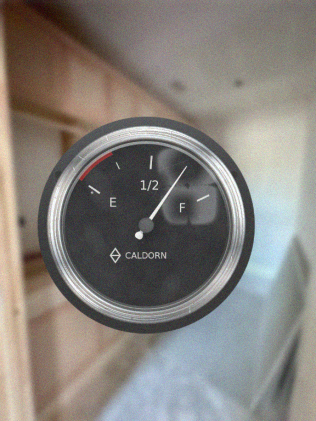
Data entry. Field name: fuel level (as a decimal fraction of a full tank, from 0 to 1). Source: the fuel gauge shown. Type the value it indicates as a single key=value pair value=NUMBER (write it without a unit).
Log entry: value=0.75
